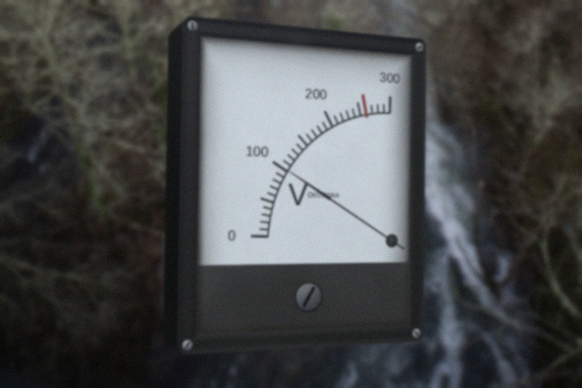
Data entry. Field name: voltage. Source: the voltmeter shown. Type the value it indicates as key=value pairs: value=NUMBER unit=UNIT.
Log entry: value=100 unit=V
